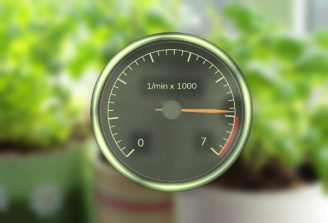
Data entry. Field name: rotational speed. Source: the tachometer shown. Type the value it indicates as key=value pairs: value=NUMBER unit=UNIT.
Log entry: value=5900 unit=rpm
